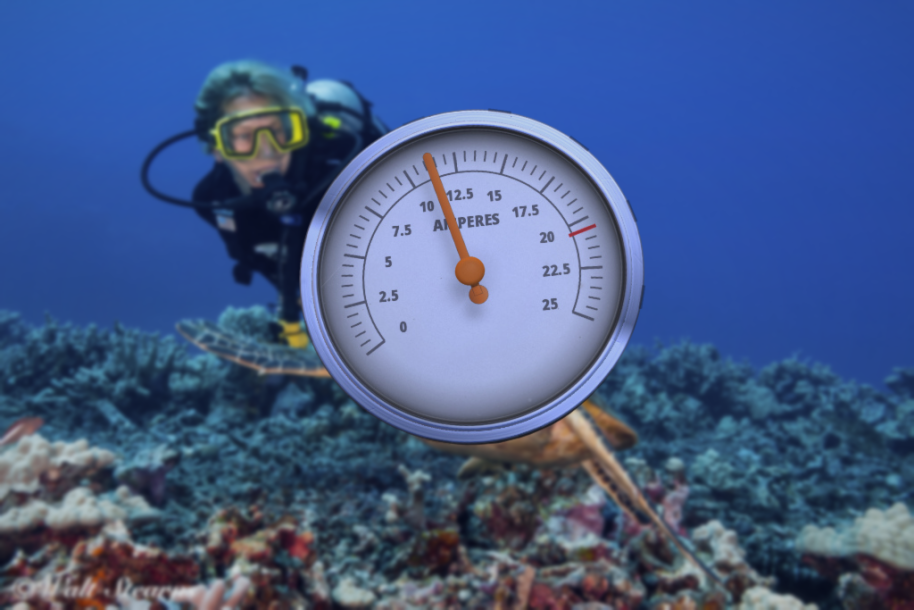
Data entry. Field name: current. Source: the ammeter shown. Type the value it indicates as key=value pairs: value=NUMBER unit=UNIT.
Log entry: value=11.25 unit=A
